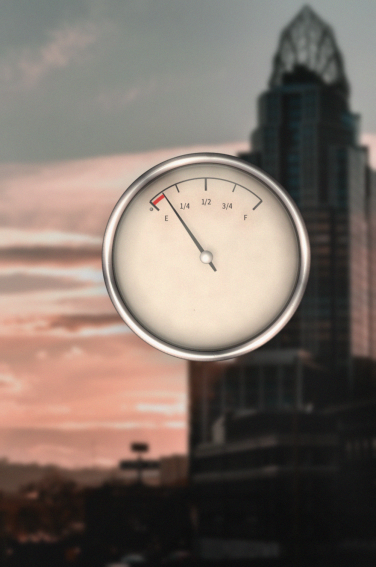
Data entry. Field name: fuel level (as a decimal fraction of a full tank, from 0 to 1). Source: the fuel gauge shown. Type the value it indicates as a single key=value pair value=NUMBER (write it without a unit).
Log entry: value=0.125
